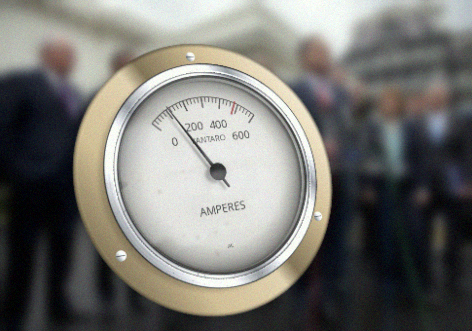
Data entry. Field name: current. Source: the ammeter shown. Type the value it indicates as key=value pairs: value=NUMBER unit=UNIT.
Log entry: value=100 unit=A
